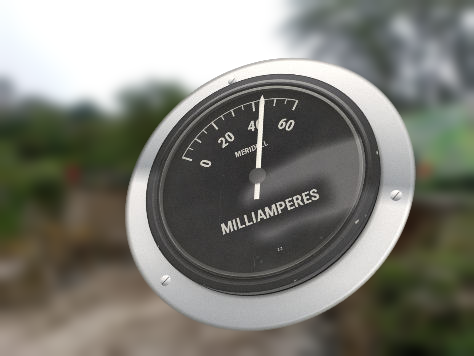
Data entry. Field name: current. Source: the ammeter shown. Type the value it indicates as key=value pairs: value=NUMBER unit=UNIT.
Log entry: value=45 unit=mA
